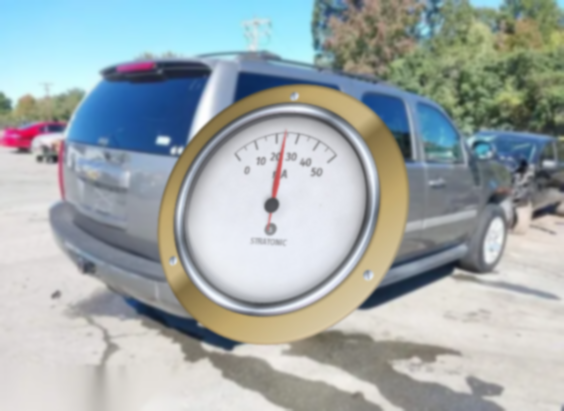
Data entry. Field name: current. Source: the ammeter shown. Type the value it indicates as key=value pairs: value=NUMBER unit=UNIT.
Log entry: value=25 unit=mA
